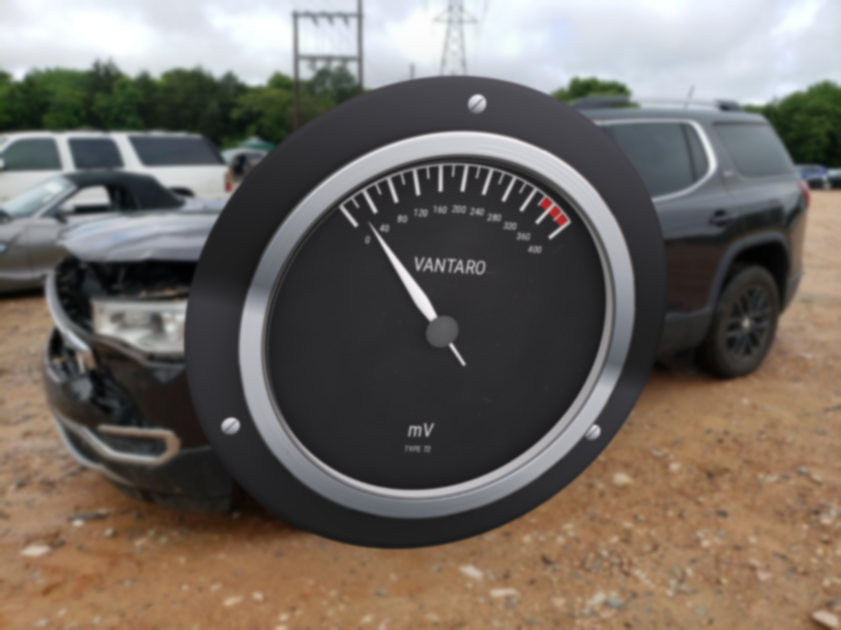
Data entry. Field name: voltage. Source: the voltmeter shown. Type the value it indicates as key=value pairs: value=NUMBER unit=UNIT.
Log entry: value=20 unit=mV
